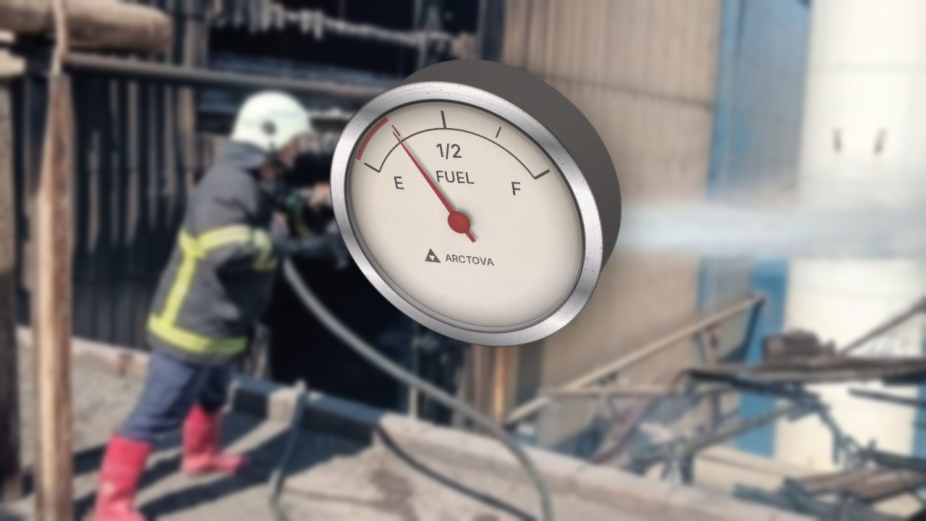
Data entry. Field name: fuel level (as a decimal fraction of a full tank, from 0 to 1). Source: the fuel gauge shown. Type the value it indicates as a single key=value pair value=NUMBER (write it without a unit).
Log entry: value=0.25
